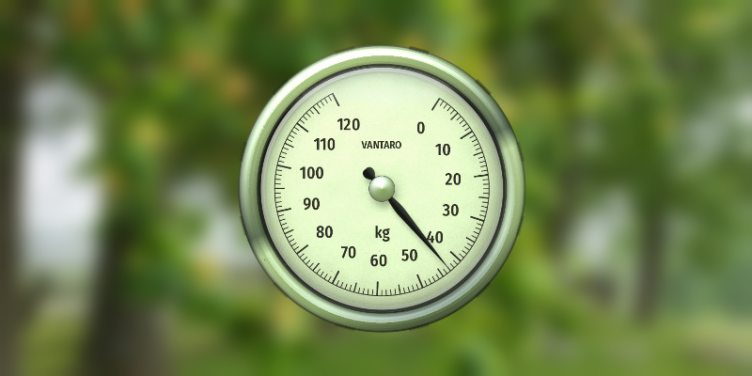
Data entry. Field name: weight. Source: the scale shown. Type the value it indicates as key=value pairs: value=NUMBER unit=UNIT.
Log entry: value=43 unit=kg
